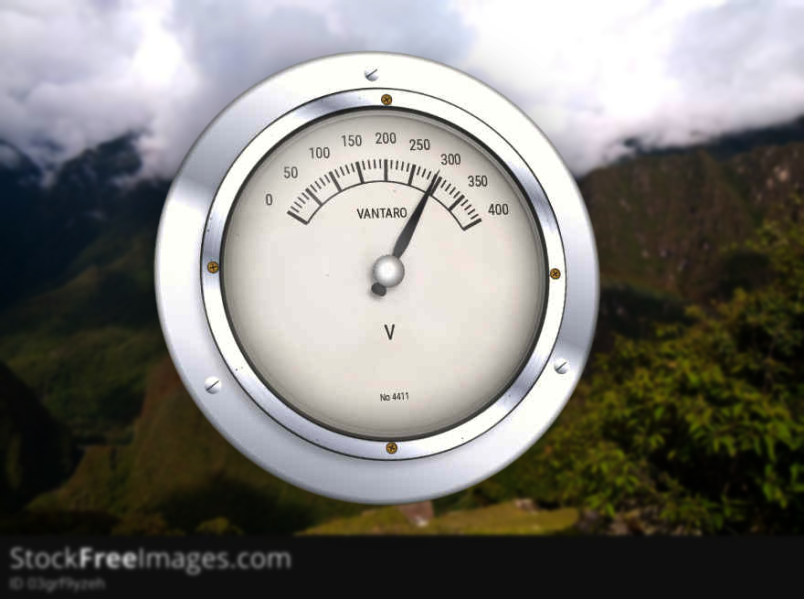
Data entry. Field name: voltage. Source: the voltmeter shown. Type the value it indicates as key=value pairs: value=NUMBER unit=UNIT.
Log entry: value=290 unit=V
